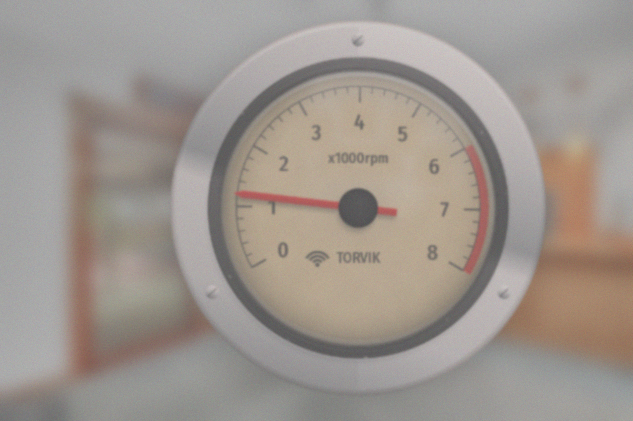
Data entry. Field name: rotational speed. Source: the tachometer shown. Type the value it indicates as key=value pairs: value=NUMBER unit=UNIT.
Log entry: value=1200 unit=rpm
